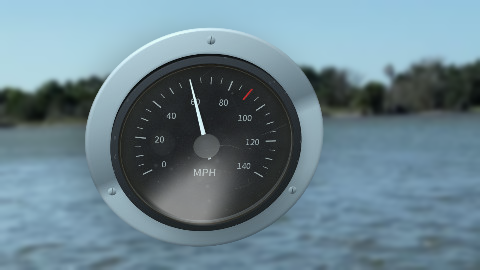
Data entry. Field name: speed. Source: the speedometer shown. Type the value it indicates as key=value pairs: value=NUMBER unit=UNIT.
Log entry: value=60 unit=mph
